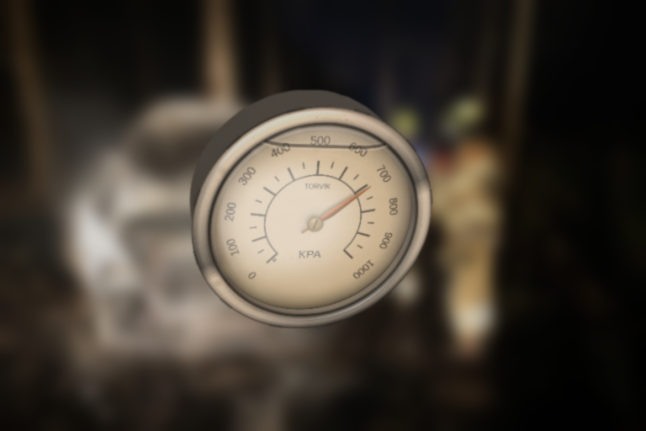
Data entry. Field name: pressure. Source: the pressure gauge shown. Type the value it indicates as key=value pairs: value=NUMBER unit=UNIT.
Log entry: value=700 unit=kPa
